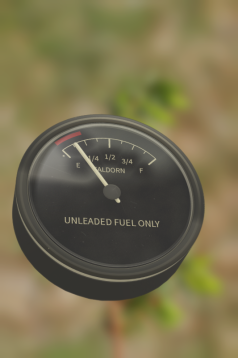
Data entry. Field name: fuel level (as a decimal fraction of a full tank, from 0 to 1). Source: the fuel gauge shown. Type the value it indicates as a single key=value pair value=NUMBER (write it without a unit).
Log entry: value=0.125
